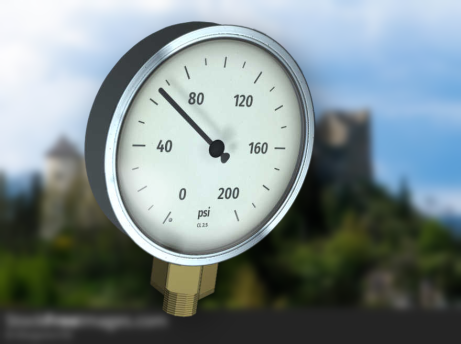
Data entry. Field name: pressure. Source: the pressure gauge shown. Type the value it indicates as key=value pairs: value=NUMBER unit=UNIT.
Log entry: value=65 unit=psi
